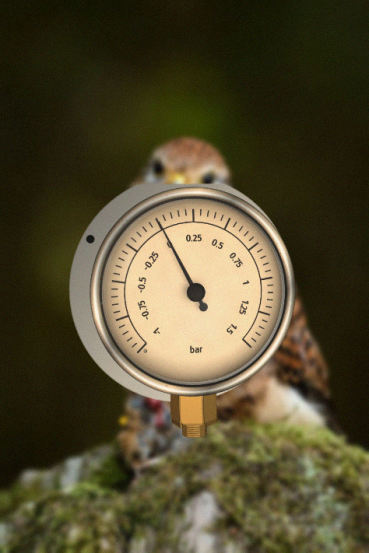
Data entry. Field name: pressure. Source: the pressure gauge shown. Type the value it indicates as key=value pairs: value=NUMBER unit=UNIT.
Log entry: value=0 unit=bar
